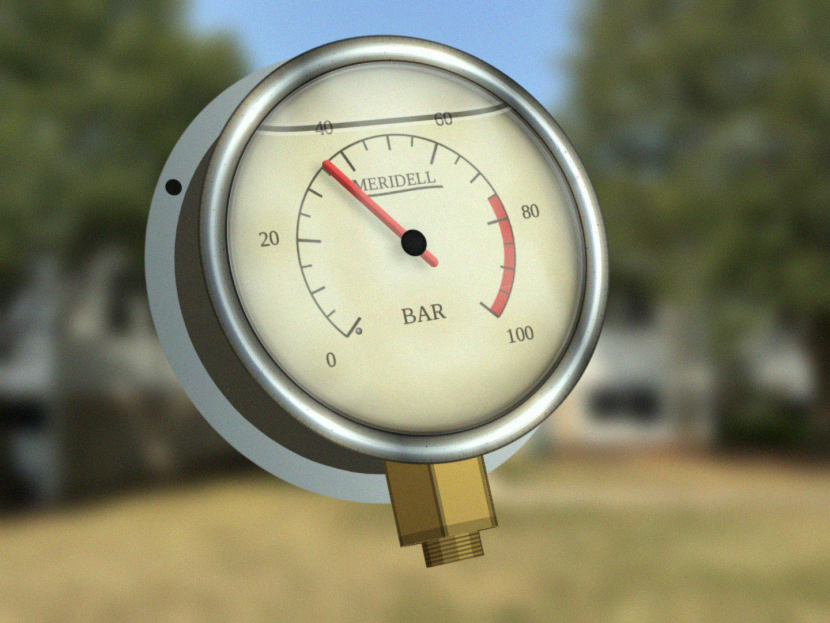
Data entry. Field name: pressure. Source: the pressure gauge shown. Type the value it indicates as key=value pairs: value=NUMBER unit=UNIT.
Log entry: value=35 unit=bar
